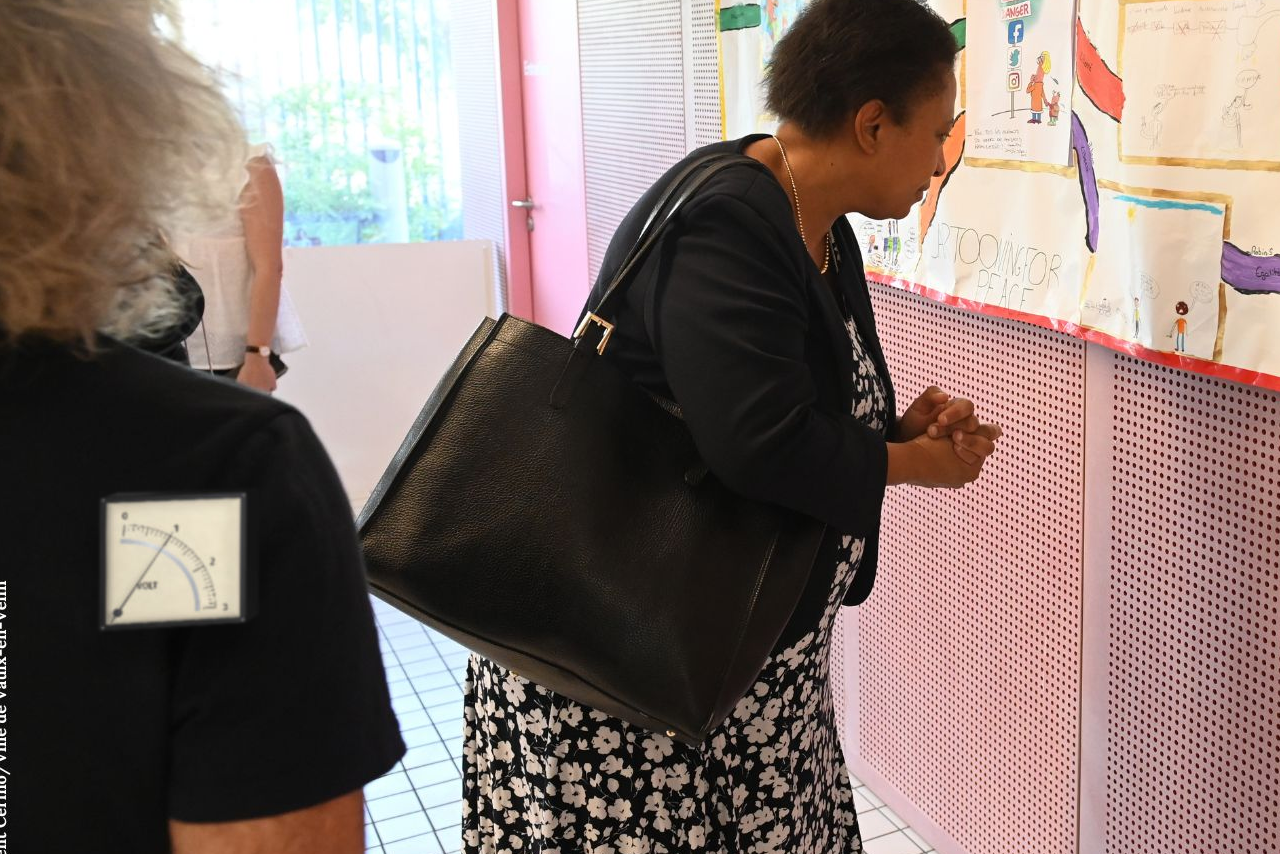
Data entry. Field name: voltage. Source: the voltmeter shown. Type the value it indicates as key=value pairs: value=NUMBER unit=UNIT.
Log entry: value=1 unit=V
